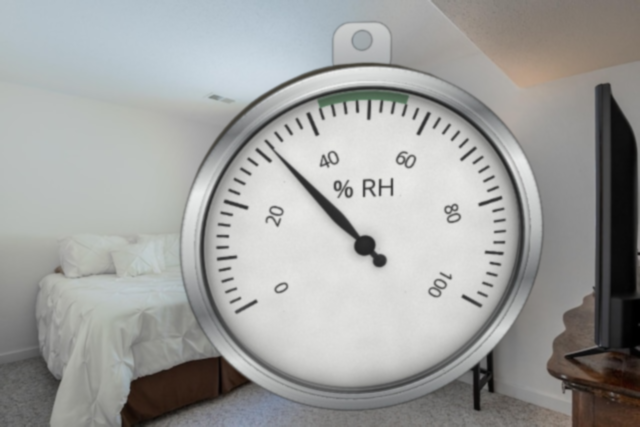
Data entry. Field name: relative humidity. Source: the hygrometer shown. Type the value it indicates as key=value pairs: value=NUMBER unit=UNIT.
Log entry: value=32 unit=%
